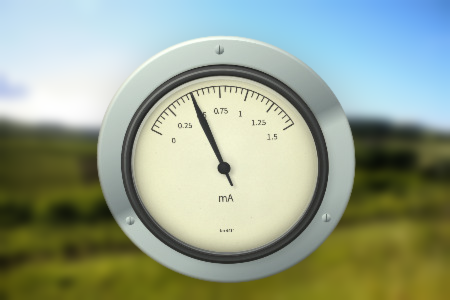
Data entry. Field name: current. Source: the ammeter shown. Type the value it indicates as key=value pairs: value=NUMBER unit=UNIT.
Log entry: value=0.5 unit=mA
